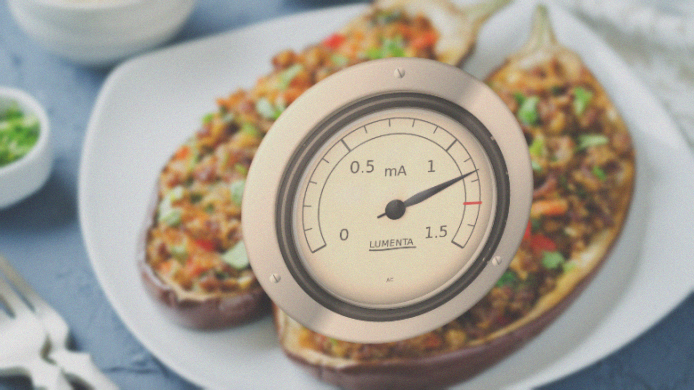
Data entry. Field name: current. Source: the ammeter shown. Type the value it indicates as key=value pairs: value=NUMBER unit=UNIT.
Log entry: value=1.15 unit=mA
